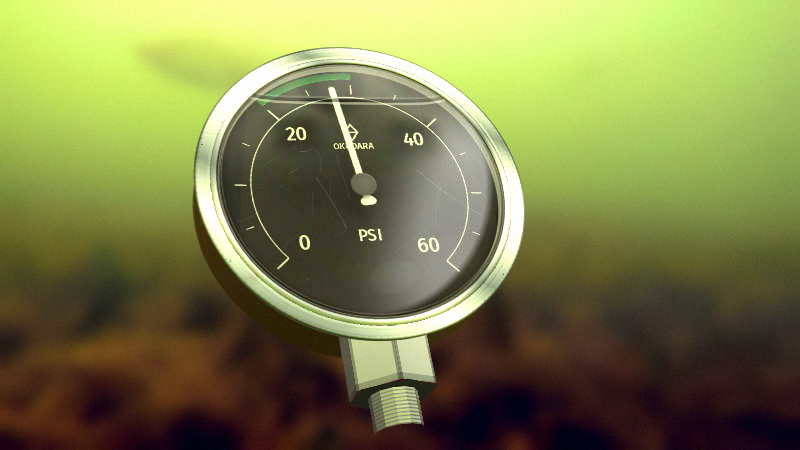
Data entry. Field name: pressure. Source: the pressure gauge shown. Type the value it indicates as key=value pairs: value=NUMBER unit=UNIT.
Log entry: value=27.5 unit=psi
